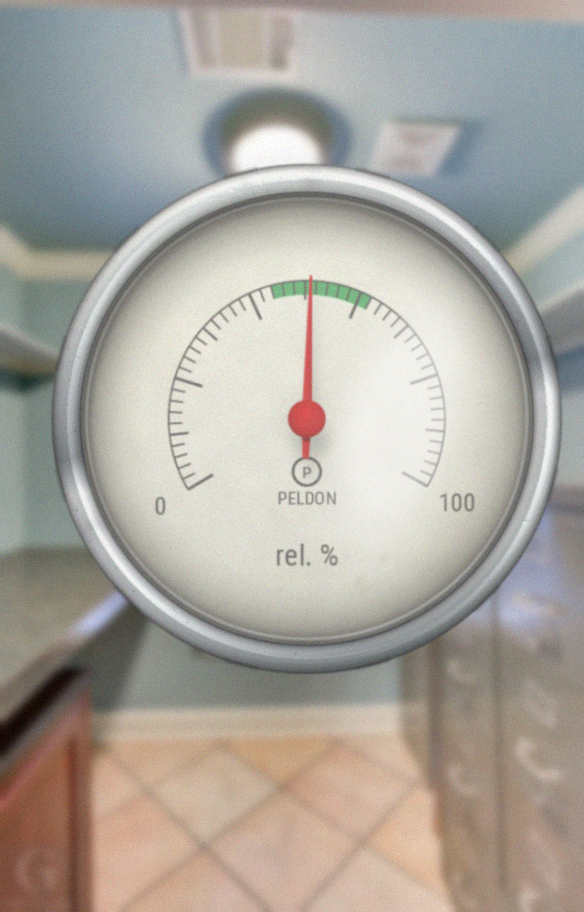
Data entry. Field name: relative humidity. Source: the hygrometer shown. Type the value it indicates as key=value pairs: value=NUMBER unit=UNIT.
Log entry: value=51 unit=%
